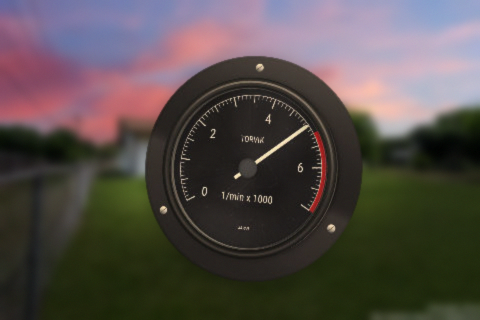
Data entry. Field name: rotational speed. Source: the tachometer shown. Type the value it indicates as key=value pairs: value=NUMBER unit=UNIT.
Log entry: value=5000 unit=rpm
